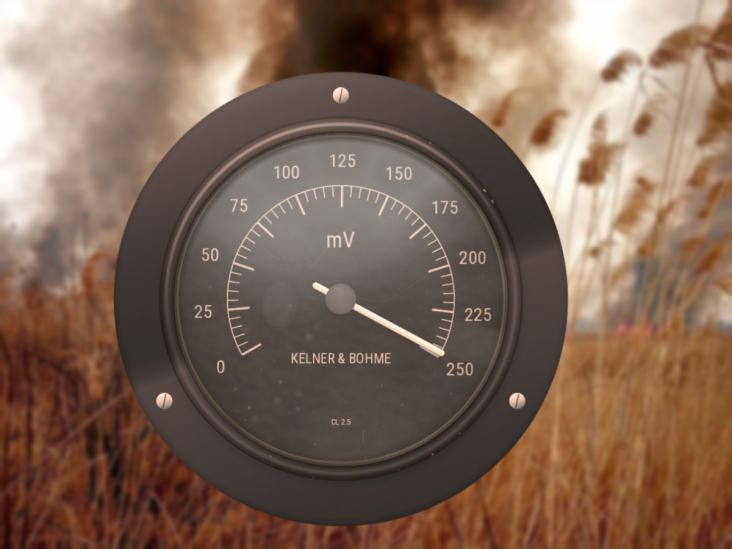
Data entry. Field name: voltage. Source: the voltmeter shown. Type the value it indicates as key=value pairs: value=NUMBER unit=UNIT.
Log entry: value=247.5 unit=mV
